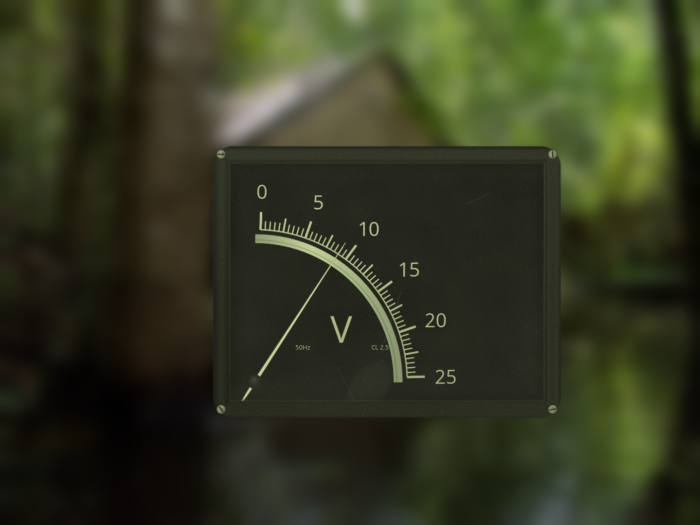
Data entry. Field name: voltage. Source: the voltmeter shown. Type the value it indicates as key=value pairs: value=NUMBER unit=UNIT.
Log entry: value=9 unit=V
